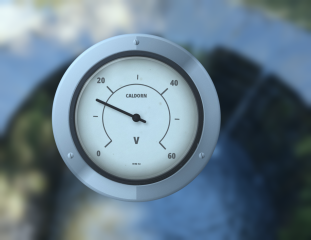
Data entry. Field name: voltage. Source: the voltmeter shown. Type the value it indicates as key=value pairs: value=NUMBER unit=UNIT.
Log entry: value=15 unit=V
